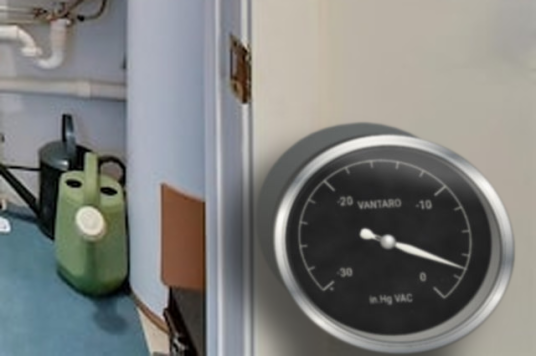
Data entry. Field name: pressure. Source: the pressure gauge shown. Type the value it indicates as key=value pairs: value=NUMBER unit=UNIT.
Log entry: value=-3 unit=inHg
